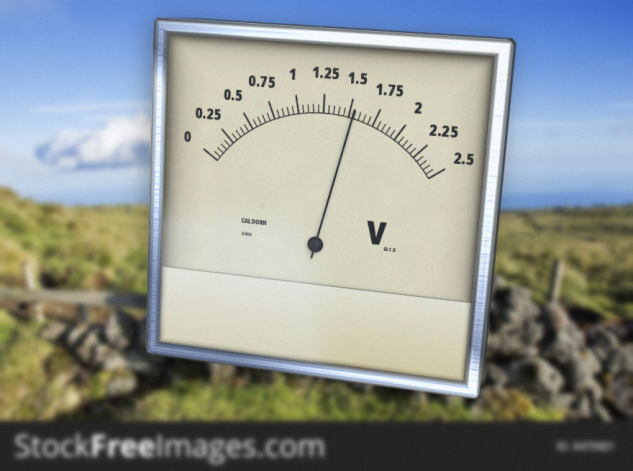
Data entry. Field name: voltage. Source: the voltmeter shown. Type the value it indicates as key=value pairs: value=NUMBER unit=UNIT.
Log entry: value=1.55 unit=V
